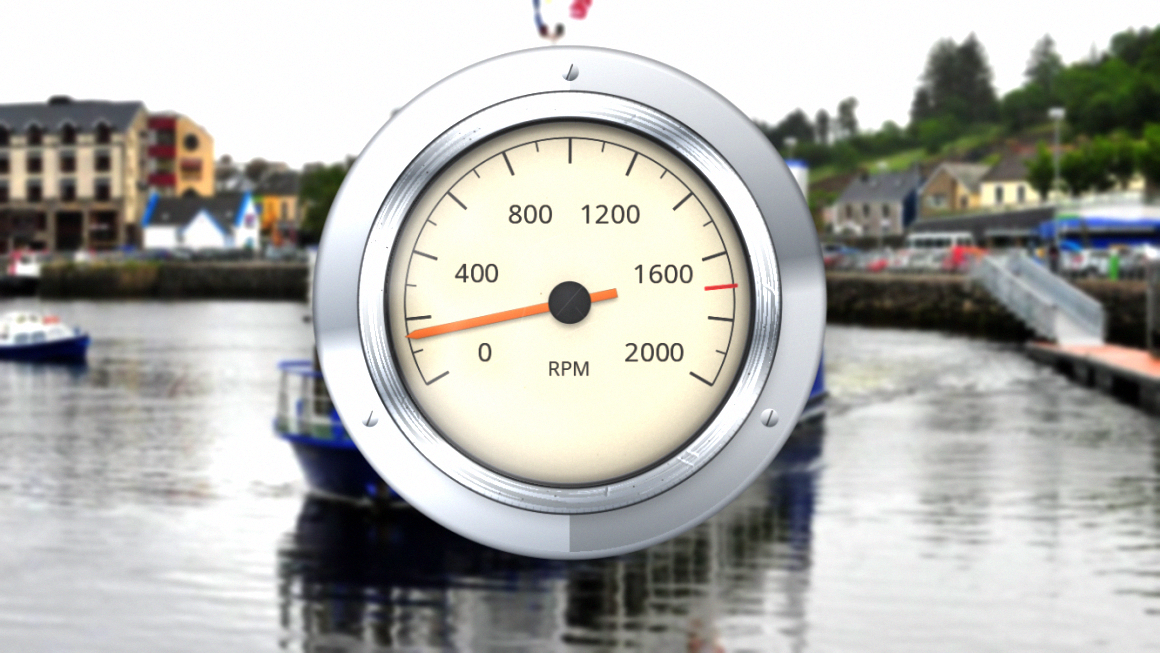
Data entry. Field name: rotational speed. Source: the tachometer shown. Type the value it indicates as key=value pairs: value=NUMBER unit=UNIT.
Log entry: value=150 unit=rpm
